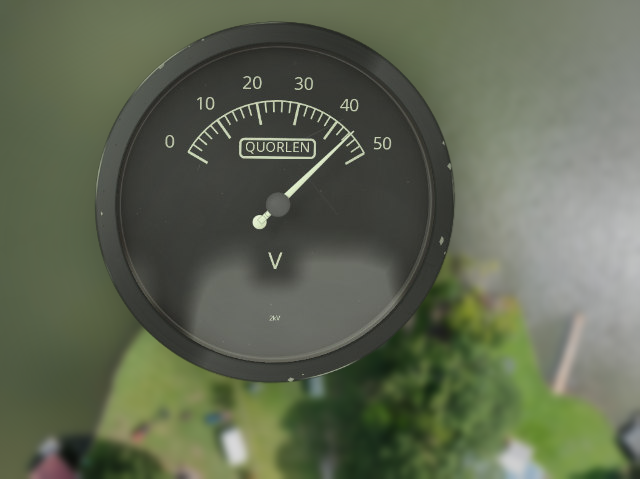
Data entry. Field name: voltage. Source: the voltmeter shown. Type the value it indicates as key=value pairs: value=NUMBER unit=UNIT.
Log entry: value=44 unit=V
